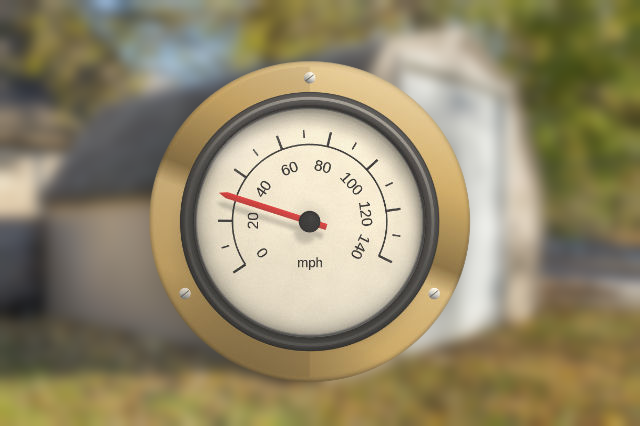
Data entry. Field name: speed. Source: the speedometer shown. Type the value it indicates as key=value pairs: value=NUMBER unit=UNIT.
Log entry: value=30 unit=mph
